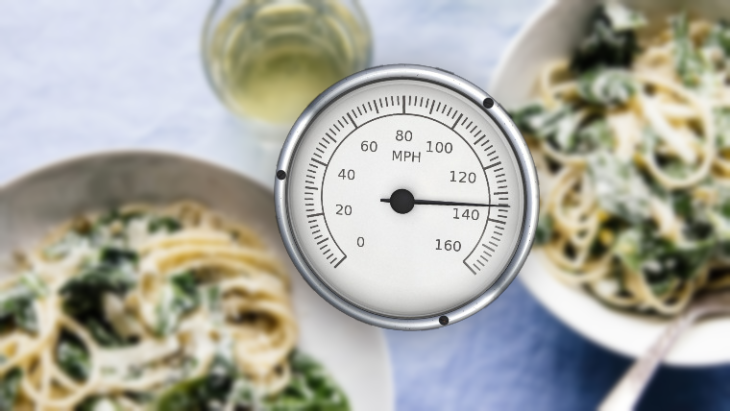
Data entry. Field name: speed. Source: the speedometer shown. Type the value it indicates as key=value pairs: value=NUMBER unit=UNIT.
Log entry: value=134 unit=mph
